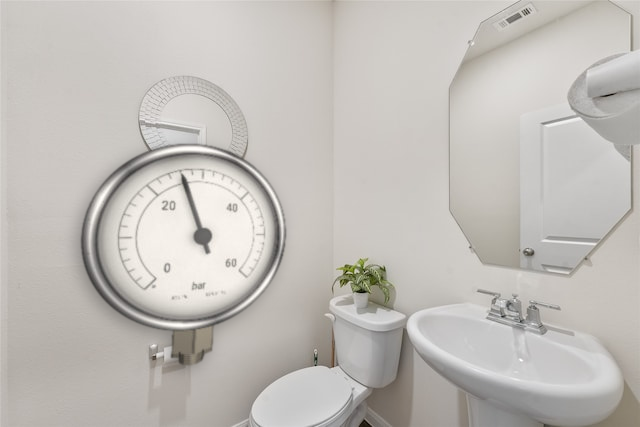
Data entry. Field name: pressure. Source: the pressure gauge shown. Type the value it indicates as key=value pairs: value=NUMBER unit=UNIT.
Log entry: value=26 unit=bar
